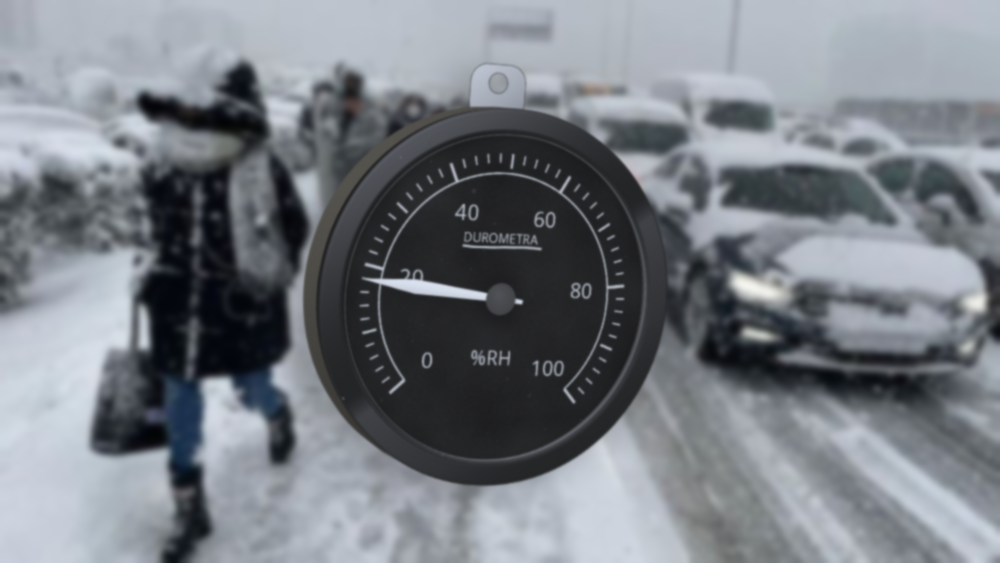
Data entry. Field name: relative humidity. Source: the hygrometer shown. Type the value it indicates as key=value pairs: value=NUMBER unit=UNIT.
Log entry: value=18 unit=%
